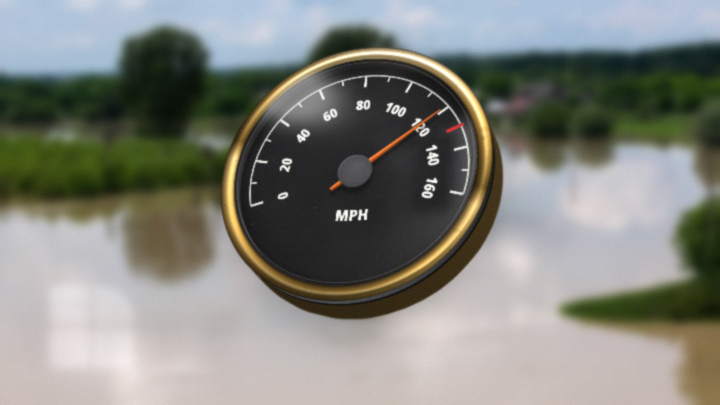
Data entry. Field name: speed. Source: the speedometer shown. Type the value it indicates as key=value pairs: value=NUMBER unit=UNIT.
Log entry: value=120 unit=mph
